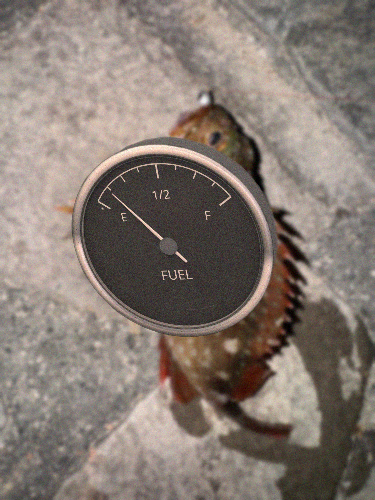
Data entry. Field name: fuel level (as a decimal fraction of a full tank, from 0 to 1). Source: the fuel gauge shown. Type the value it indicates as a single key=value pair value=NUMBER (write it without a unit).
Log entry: value=0.125
